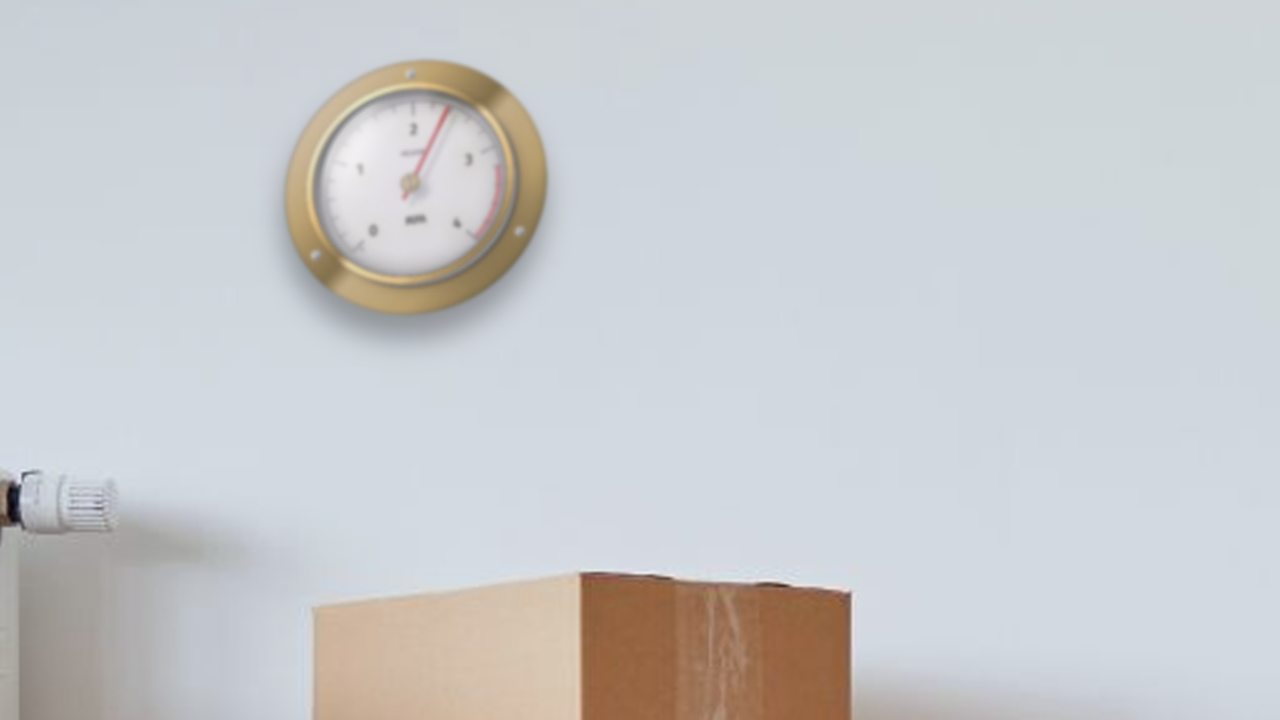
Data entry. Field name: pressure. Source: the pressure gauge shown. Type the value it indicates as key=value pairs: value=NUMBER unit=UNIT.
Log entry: value=2.4 unit=MPa
